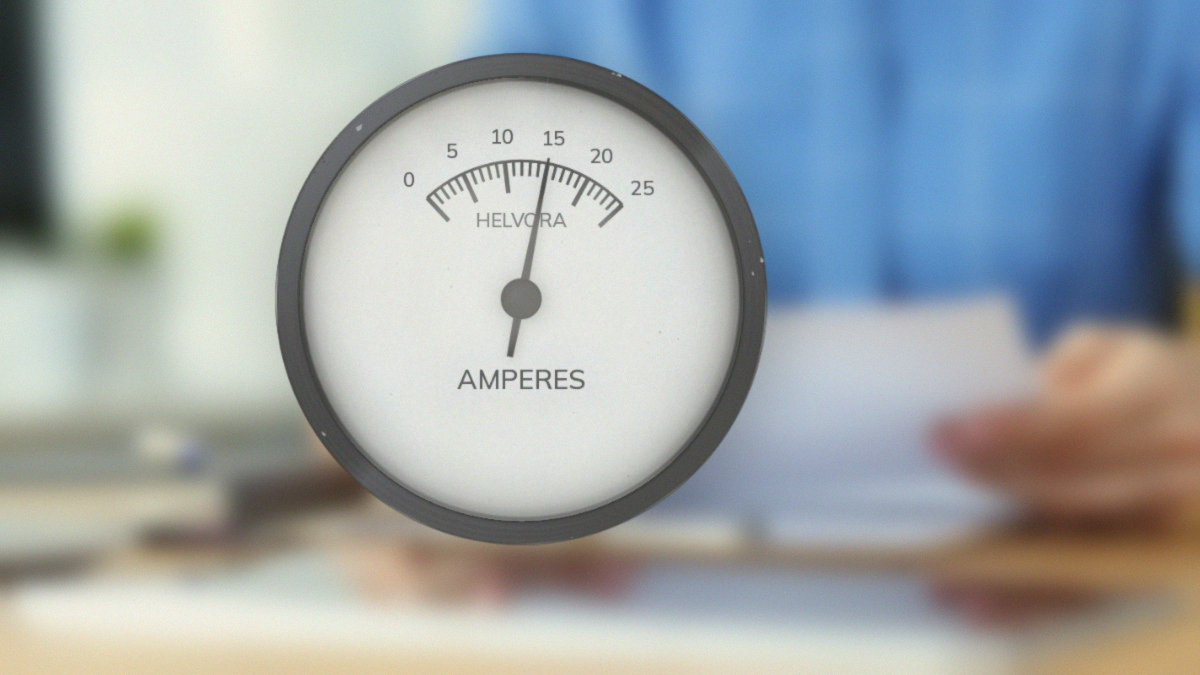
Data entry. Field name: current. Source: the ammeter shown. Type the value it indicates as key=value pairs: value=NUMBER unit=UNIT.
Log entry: value=15 unit=A
